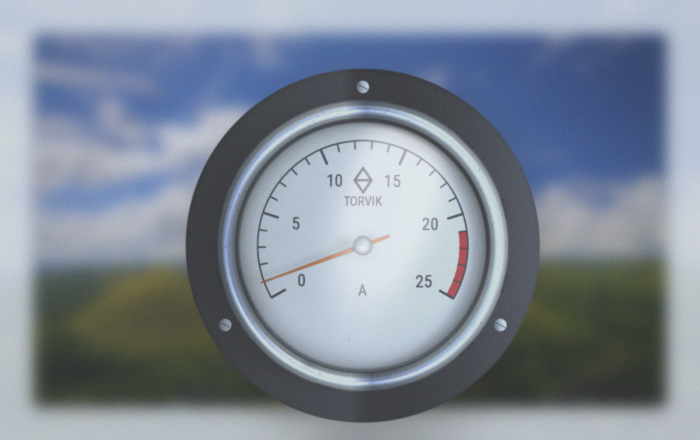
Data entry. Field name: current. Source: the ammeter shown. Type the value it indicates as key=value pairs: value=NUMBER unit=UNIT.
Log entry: value=1 unit=A
